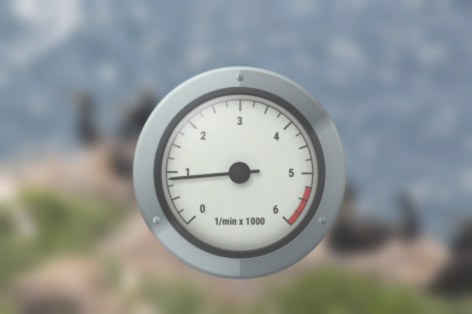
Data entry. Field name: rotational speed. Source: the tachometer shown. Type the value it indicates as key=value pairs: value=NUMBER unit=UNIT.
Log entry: value=875 unit=rpm
